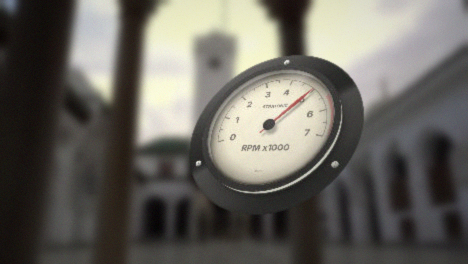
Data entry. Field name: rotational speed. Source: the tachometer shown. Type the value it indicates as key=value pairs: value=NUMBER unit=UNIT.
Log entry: value=5000 unit=rpm
